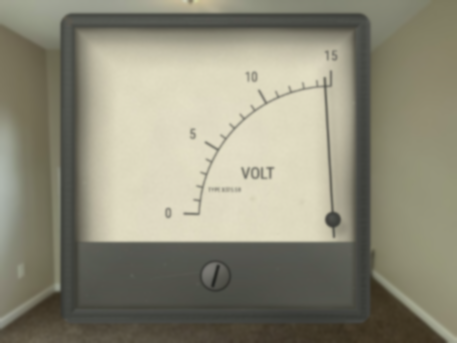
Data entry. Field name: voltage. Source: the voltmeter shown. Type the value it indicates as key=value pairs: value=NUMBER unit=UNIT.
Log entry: value=14.5 unit=V
